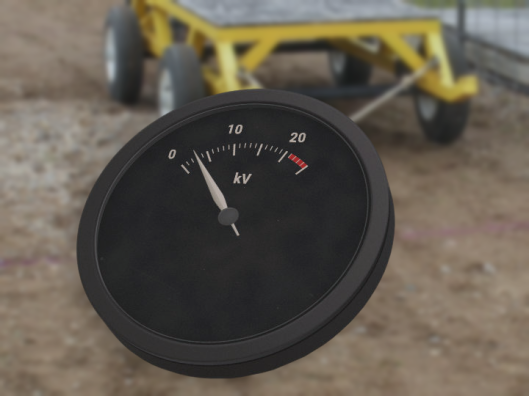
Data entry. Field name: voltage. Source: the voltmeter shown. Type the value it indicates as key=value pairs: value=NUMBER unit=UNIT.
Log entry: value=3 unit=kV
